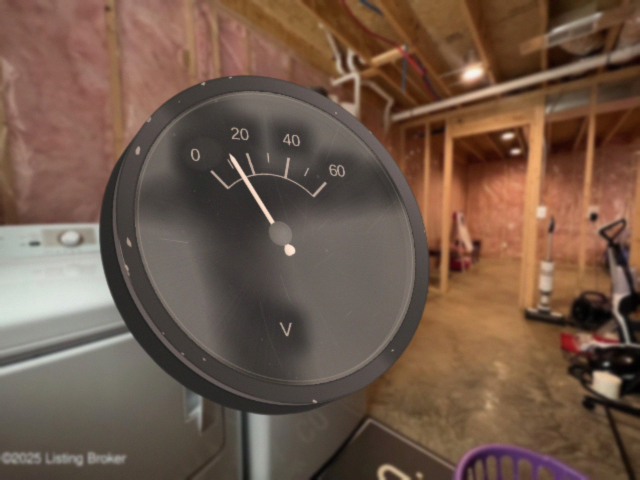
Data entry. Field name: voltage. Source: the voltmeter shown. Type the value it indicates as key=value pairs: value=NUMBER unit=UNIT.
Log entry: value=10 unit=V
